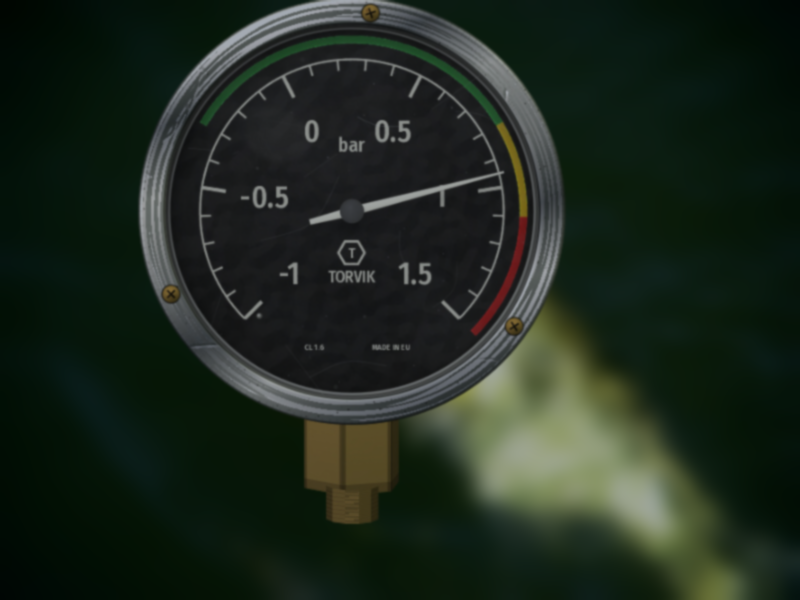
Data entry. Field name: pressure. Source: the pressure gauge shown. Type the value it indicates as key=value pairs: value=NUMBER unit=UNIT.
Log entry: value=0.95 unit=bar
